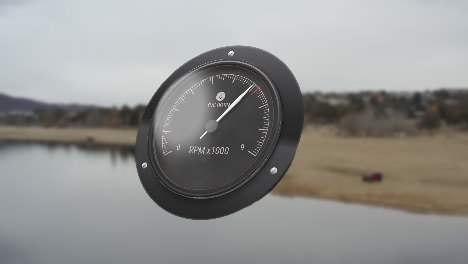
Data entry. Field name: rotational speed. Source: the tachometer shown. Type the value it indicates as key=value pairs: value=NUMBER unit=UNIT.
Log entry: value=6000 unit=rpm
